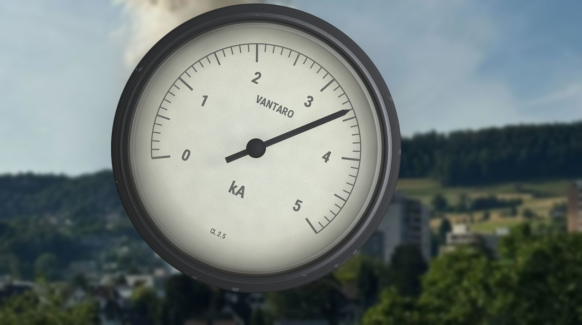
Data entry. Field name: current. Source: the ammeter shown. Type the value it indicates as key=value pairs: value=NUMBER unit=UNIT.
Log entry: value=3.4 unit=kA
